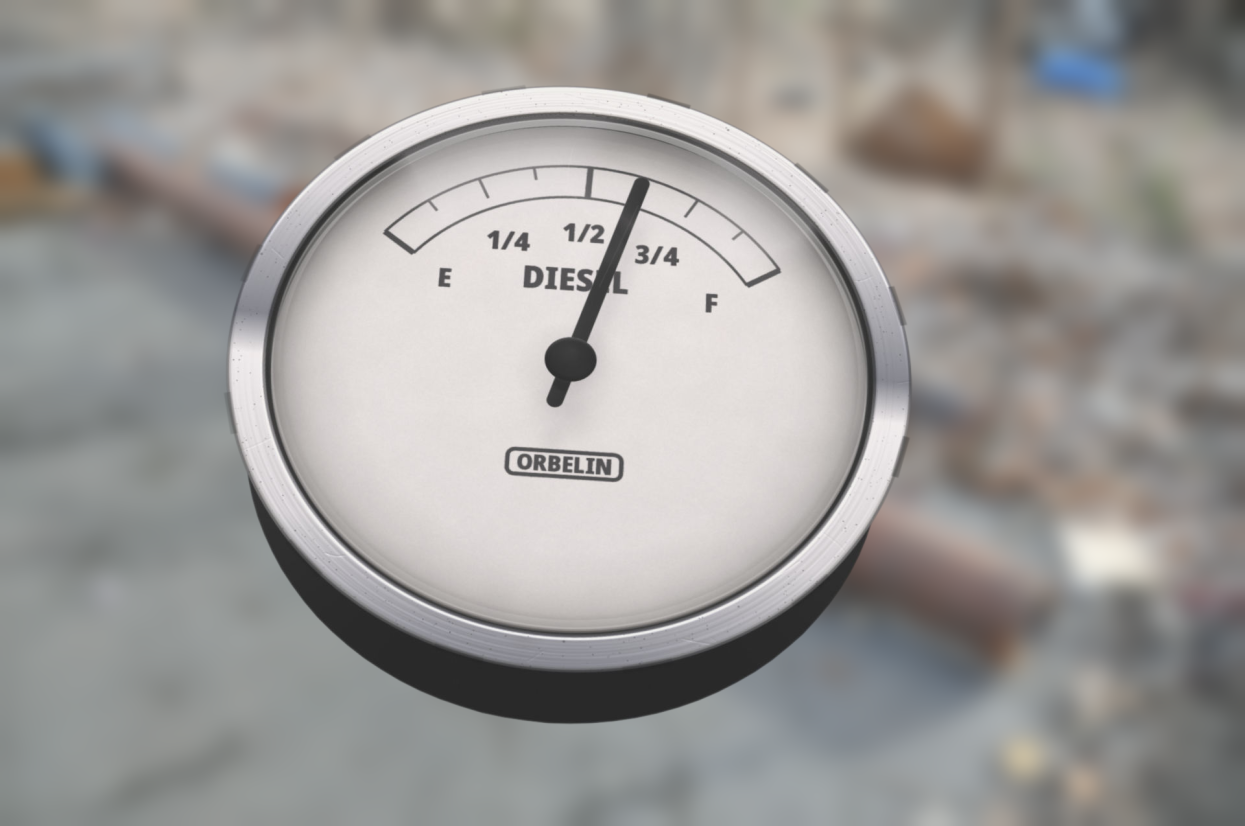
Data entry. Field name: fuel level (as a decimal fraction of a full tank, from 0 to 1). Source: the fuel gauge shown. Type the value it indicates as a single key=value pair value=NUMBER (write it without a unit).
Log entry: value=0.625
